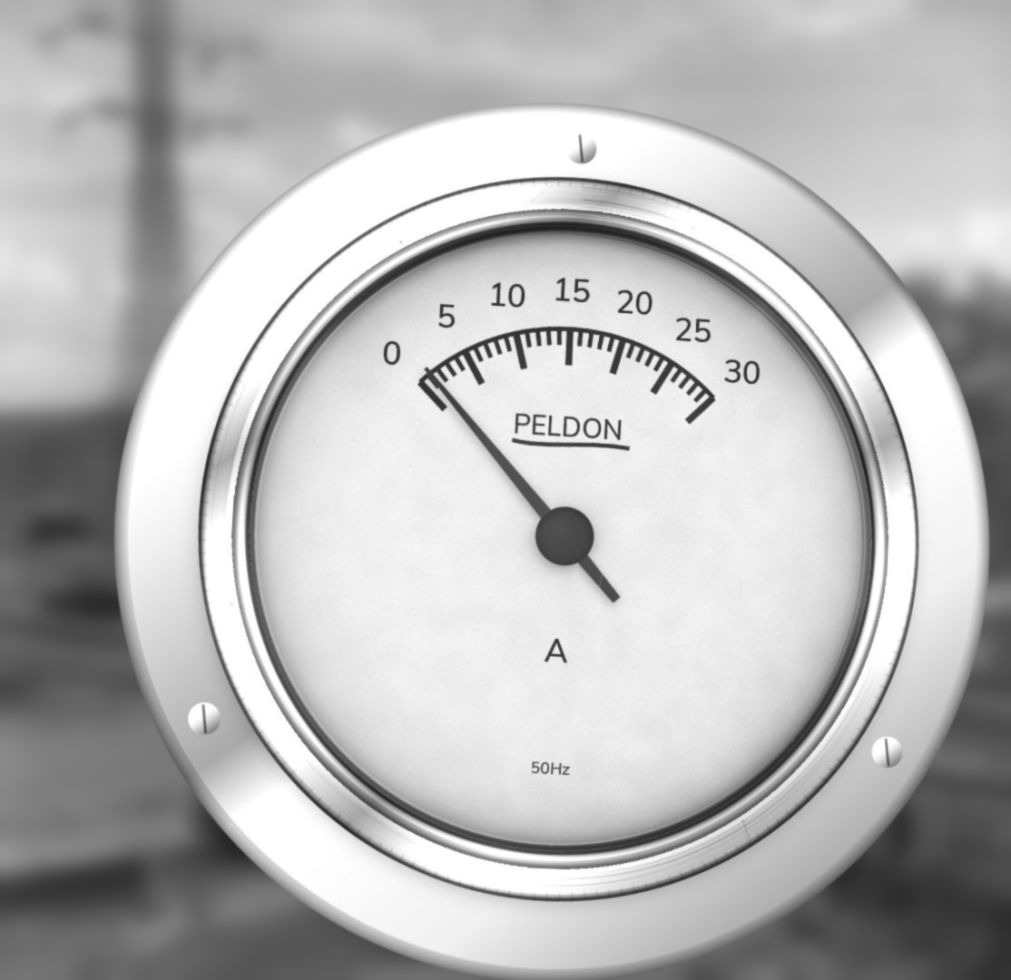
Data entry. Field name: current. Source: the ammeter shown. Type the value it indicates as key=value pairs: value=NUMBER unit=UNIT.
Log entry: value=1 unit=A
